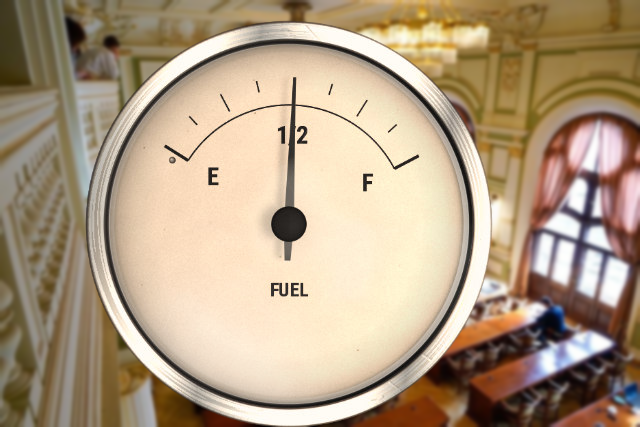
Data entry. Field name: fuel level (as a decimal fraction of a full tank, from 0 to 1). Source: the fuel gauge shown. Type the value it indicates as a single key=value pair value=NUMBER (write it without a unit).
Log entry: value=0.5
